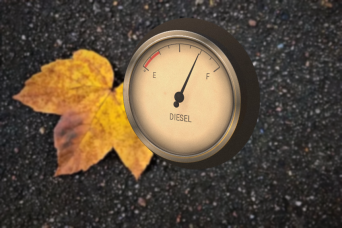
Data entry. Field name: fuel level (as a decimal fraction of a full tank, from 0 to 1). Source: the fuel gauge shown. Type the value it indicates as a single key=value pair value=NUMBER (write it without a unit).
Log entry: value=0.75
